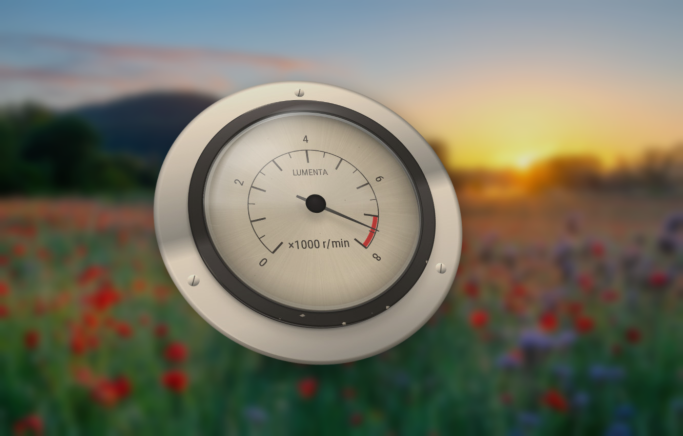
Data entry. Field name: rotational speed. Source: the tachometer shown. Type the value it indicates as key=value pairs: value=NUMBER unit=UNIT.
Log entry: value=7500 unit=rpm
